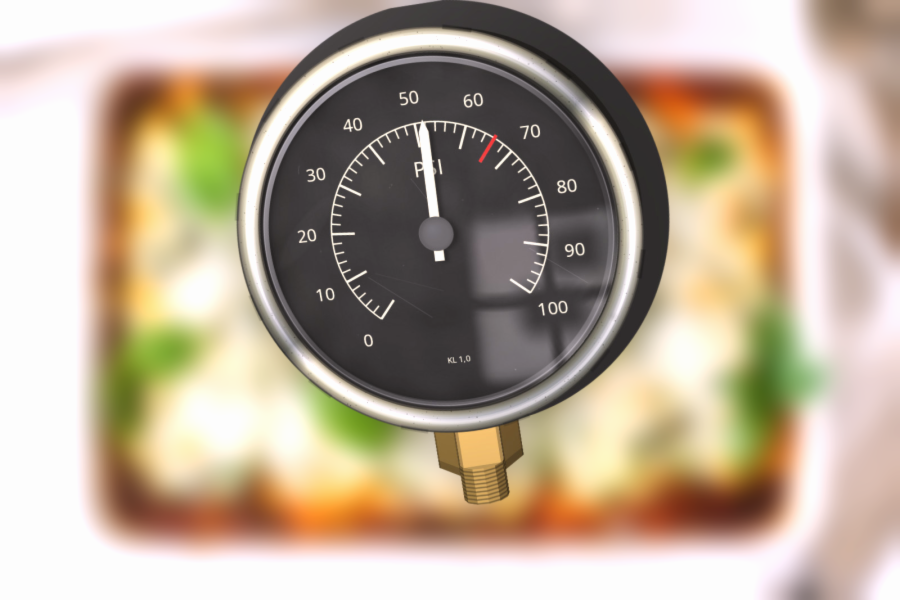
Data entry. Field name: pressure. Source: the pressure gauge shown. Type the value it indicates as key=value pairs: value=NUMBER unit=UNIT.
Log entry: value=52 unit=psi
